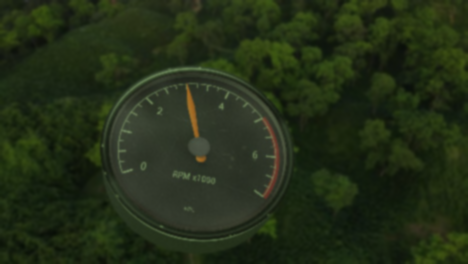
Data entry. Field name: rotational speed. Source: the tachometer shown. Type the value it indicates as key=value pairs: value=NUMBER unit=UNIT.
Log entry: value=3000 unit=rpm
